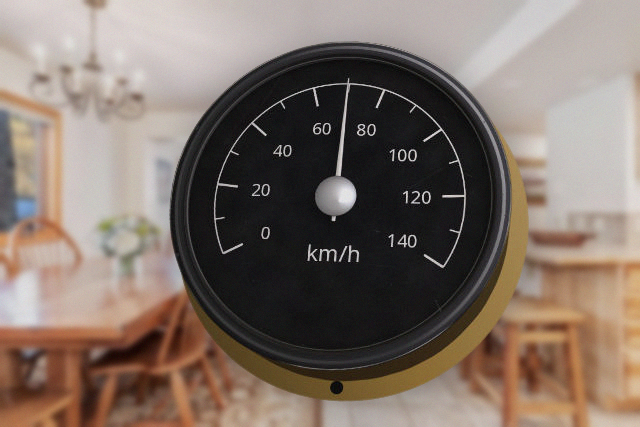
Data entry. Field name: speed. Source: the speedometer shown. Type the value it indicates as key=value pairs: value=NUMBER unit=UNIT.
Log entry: value=70 unit=km/h
